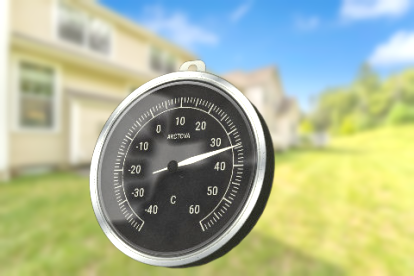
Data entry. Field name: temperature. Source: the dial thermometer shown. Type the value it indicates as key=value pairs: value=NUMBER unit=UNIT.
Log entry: value=35 unit=°C
